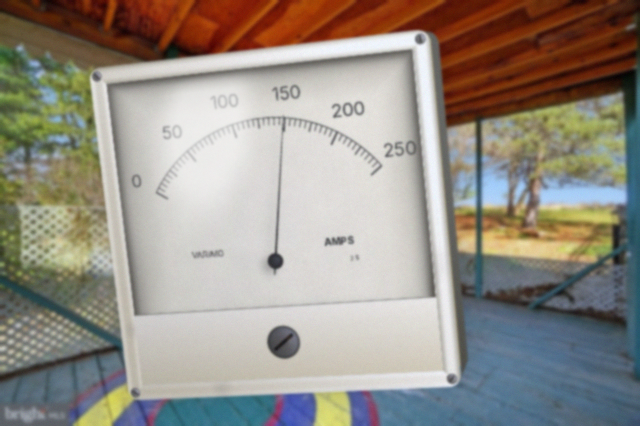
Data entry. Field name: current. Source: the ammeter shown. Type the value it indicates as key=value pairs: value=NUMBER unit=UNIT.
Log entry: value=150 unit=A
